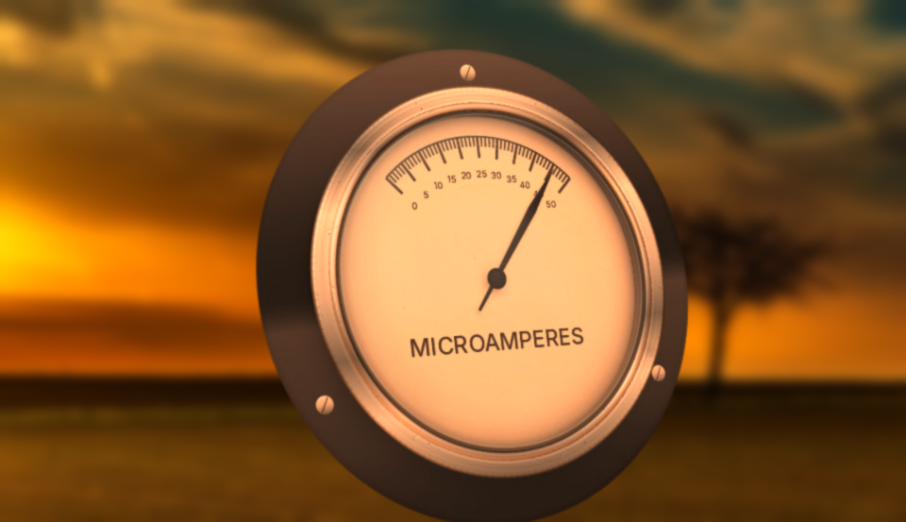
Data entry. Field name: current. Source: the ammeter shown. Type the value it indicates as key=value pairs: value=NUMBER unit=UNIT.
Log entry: value=45 unit=µA
